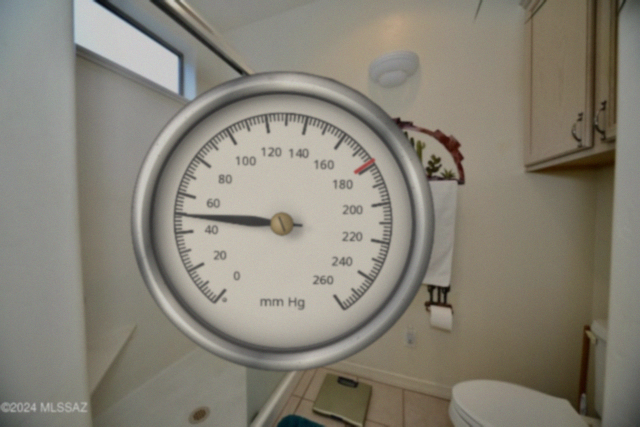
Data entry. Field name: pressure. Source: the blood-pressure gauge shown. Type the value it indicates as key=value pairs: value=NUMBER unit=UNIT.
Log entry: value=50 unit=mmHg
